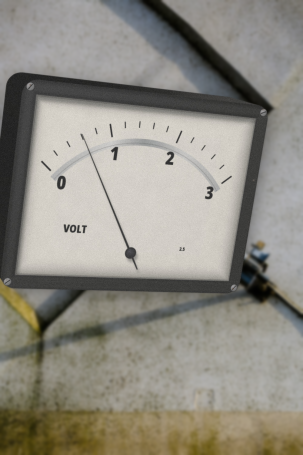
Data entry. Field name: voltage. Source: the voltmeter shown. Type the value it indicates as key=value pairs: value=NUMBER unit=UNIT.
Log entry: value=0.6 unit=V
